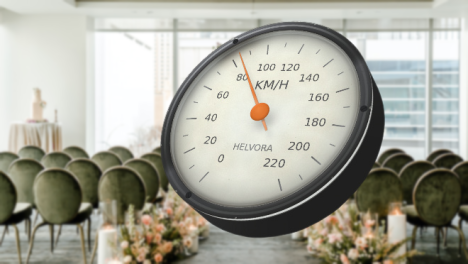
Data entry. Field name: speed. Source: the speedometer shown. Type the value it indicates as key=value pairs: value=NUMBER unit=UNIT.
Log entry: value=85 unit=km/h
